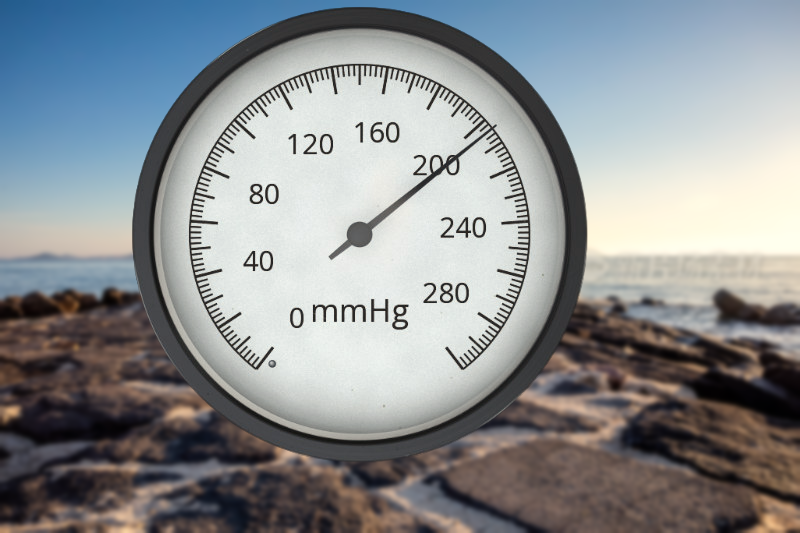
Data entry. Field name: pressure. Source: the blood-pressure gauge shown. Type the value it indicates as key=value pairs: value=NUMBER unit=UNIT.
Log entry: value=204 unit=mmHg
